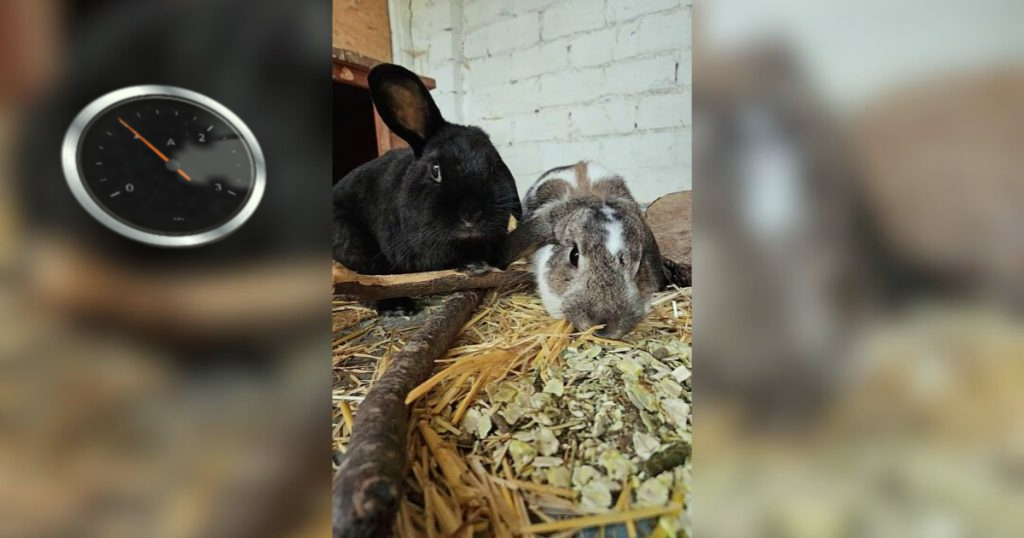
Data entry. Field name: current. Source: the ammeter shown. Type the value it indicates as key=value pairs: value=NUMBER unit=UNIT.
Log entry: value=1 unit=A
